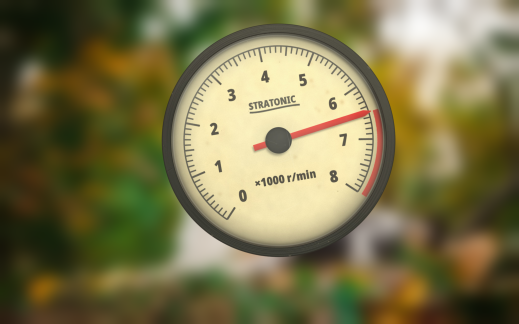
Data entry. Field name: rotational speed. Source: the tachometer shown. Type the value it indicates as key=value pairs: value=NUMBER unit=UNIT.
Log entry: value=6500 unit=rpm
